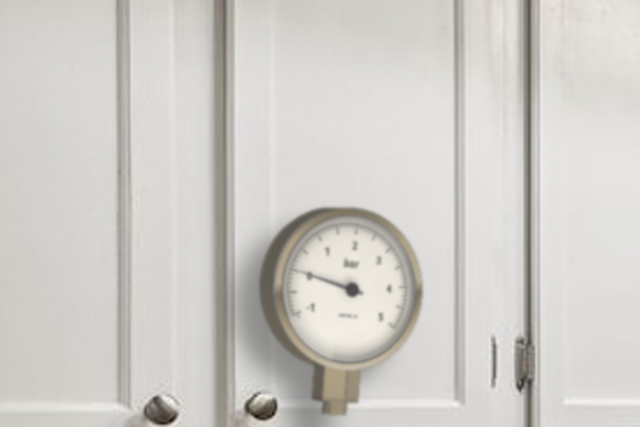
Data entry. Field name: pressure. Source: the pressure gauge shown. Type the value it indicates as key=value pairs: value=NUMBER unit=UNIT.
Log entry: value=0 unit=bar
